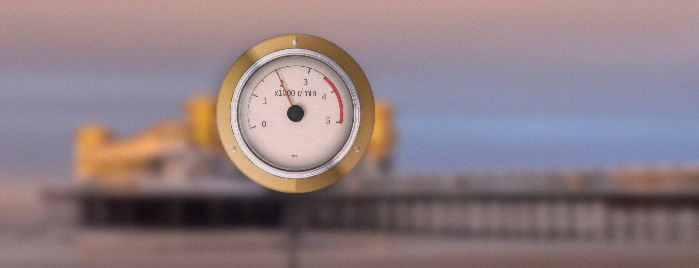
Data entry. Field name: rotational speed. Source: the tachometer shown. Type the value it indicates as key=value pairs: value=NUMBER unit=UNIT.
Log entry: value=2000 unit=rpm
